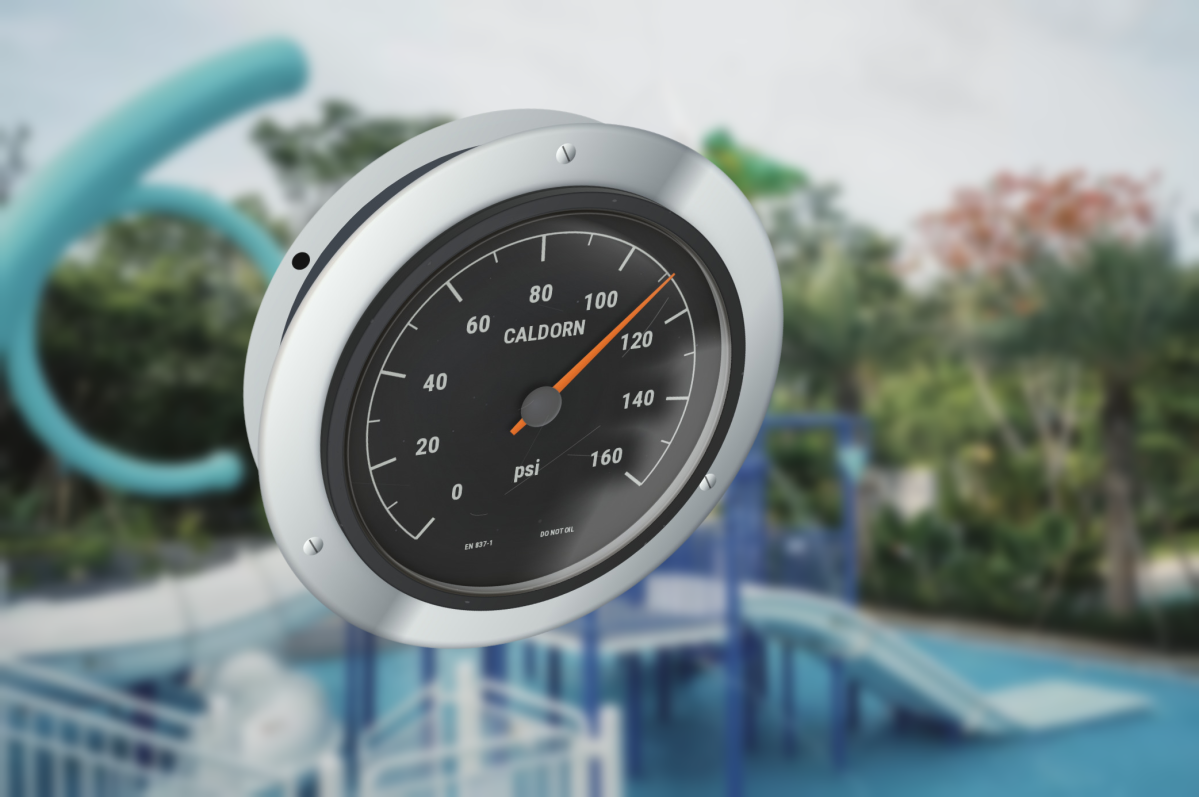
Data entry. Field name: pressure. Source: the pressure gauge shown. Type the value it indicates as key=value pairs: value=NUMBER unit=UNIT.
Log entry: value=110 unit=psi
